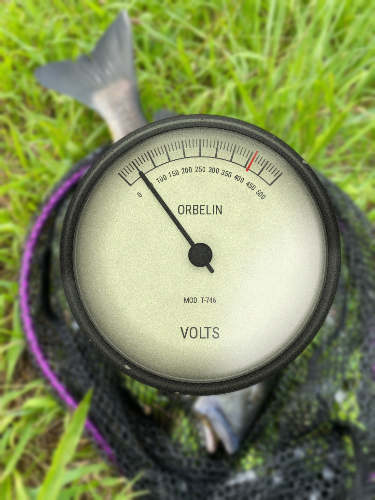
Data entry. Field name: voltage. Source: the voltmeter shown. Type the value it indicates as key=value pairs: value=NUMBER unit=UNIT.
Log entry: value=50 unit=V
